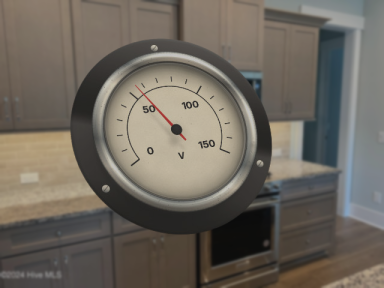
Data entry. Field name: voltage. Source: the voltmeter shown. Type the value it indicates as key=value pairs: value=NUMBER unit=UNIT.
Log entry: value=55 unit=V
